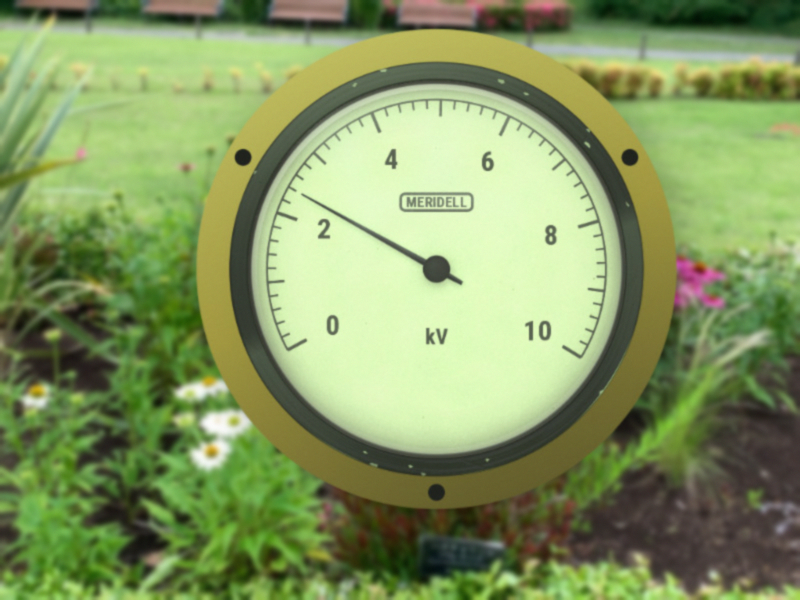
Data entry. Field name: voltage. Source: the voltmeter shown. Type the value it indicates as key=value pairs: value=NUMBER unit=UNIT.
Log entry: value=2.4 unit=kV
